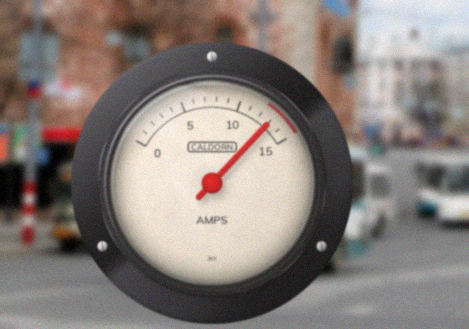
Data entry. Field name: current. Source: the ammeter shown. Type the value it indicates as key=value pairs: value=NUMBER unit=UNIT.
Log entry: value=13 unit=A
